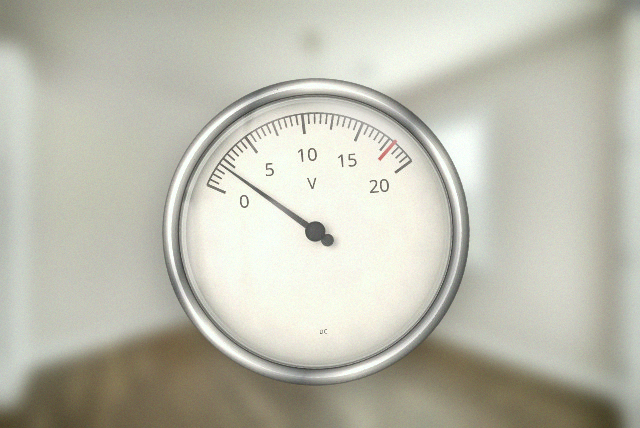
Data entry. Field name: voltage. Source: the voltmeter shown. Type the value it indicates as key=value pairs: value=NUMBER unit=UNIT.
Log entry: value=2 unit=V
